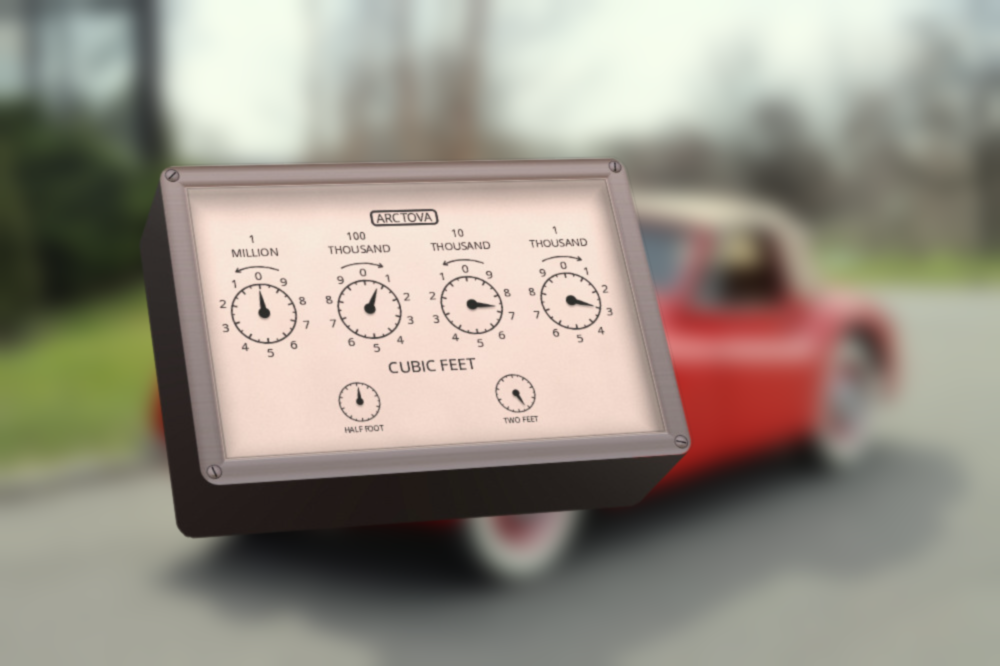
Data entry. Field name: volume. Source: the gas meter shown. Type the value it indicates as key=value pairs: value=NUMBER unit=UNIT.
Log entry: value=7300 unit=ft³
